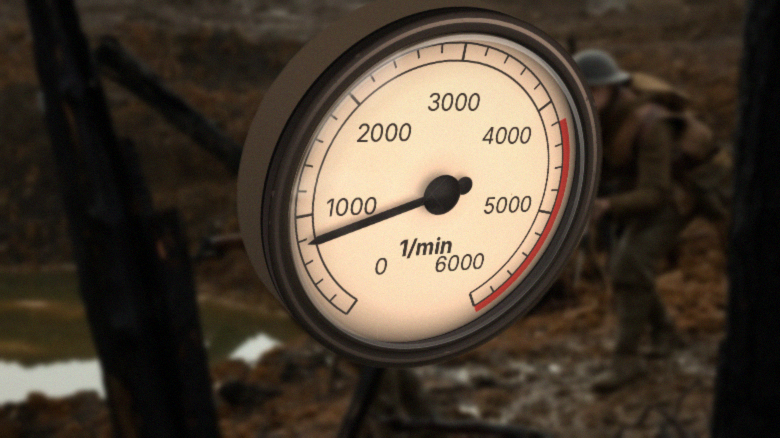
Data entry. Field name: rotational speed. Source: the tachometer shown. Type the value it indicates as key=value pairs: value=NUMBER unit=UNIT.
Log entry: value=800 unit=rpm
